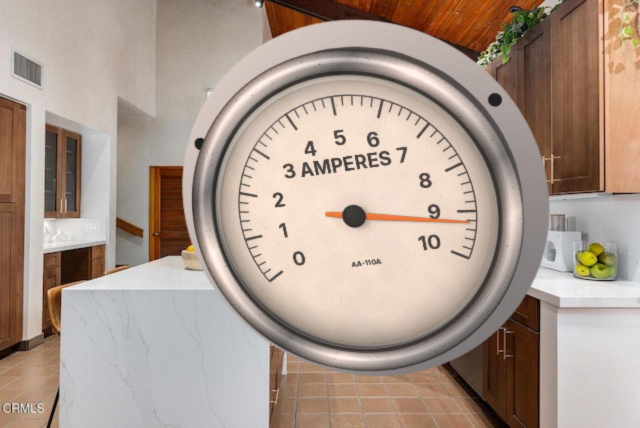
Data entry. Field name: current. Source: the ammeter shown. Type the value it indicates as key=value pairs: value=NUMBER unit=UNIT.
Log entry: value=9.2 unit=A
